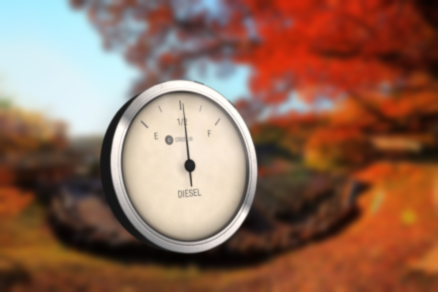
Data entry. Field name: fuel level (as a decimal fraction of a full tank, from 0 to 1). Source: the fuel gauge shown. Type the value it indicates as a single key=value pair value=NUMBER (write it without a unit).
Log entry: value=0.5
